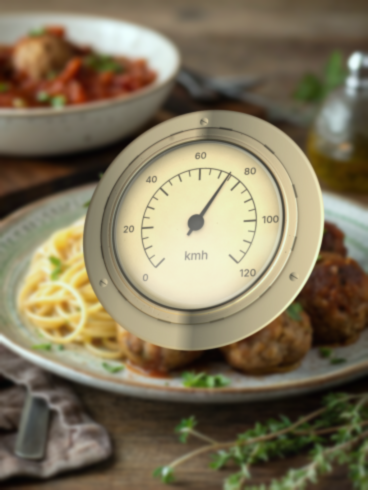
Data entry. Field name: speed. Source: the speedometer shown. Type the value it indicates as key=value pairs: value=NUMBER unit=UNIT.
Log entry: value=75 unit=km/h
